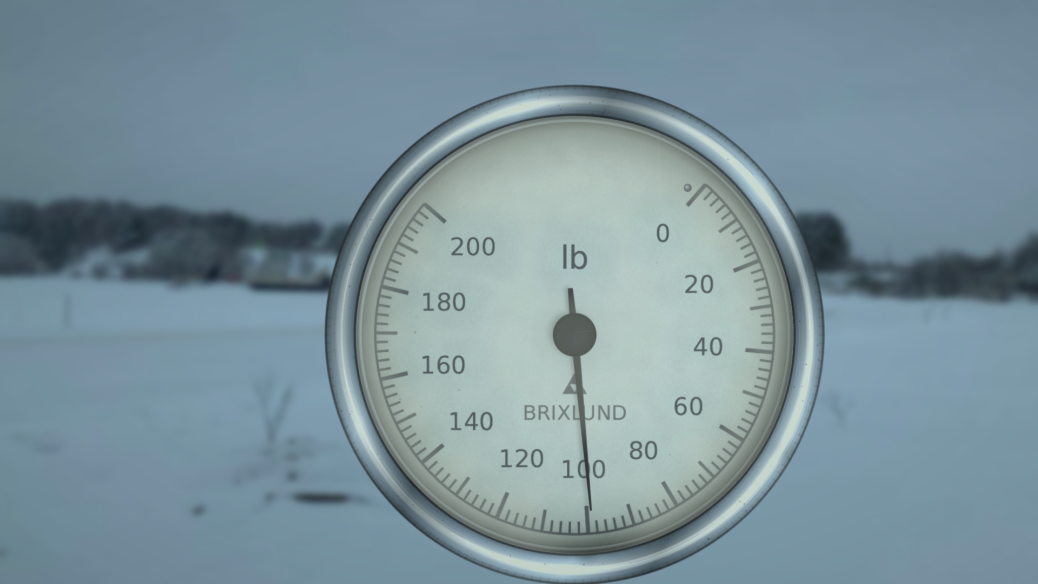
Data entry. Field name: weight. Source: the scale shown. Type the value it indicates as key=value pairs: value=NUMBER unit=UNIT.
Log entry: value=99 unit=lb
